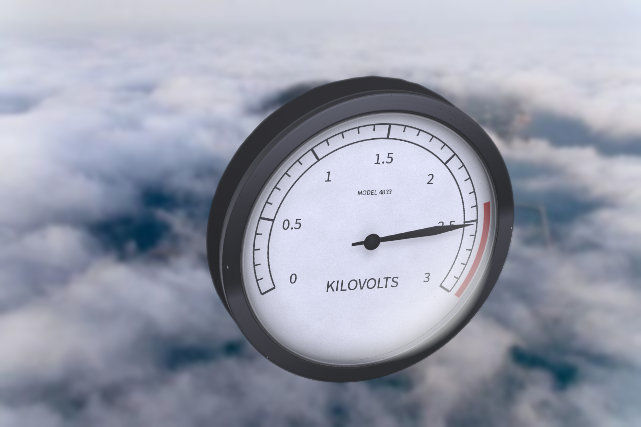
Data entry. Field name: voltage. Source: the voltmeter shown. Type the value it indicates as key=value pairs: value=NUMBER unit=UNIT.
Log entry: value=2.5 unit=kV
